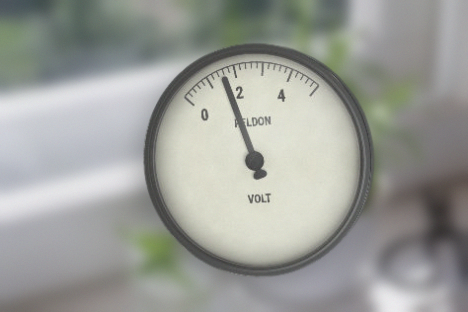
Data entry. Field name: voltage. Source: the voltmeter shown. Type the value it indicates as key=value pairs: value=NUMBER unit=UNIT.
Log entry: value=1.6 unit=V
